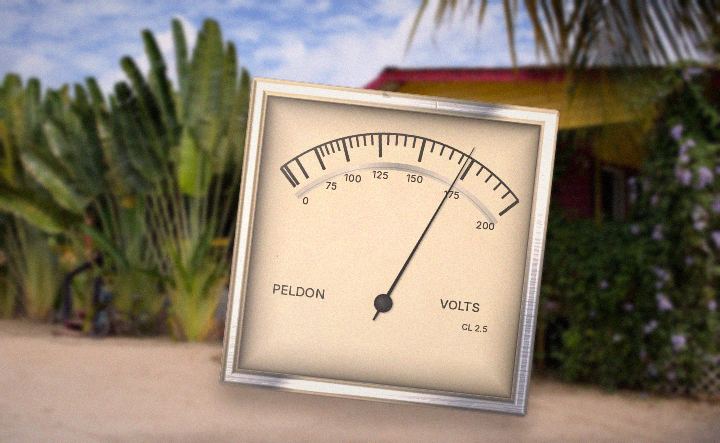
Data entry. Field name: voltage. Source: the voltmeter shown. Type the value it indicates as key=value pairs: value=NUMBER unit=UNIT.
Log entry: value=172.5 unit=V
